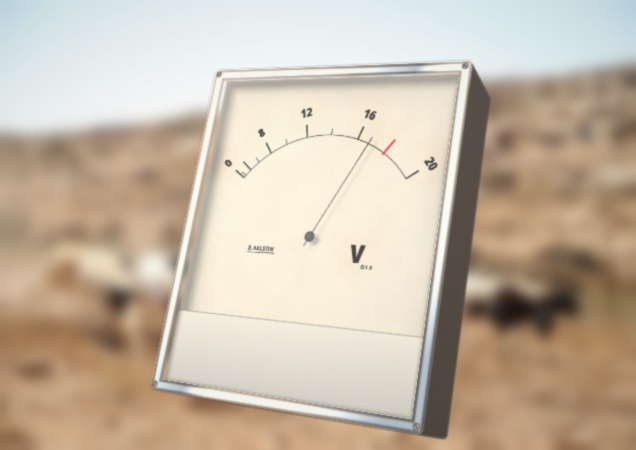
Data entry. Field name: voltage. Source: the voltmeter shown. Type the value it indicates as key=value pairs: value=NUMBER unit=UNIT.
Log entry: value=17 unit=V
